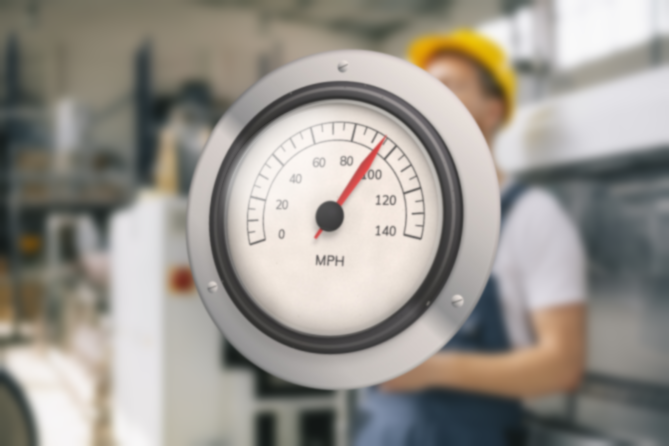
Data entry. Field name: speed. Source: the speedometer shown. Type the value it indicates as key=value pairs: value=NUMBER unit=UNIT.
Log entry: value=95 unit=mph
